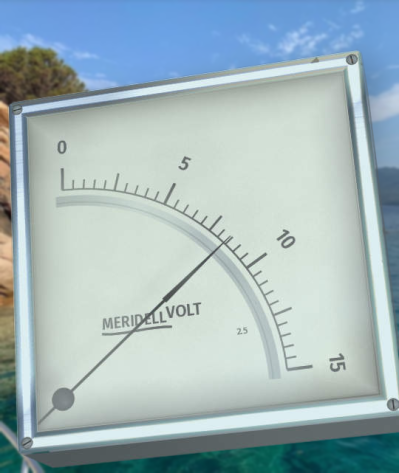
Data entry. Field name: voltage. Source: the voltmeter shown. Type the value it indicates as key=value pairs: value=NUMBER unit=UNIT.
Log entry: value=8.5 unit=V
